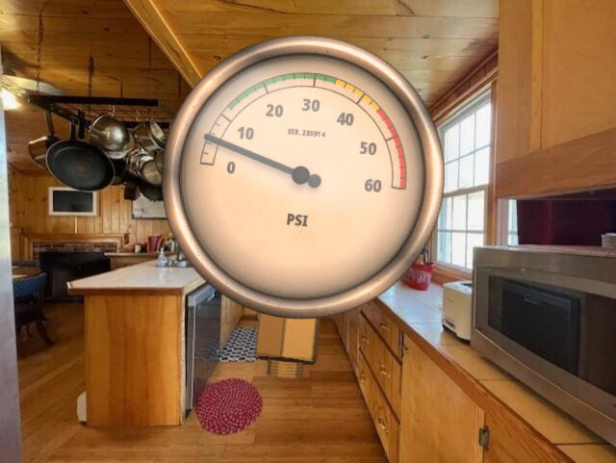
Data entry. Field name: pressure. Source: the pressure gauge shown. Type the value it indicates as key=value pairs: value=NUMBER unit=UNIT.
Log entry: value=5 unit=psi
